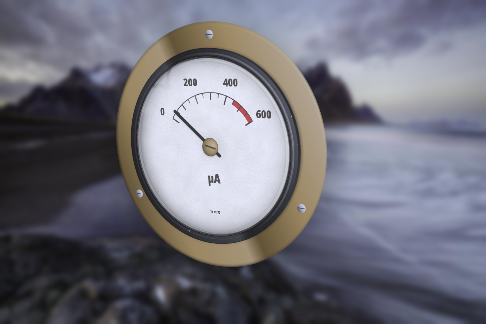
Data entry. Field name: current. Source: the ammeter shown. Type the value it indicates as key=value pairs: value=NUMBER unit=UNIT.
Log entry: value=50 unit=µA
